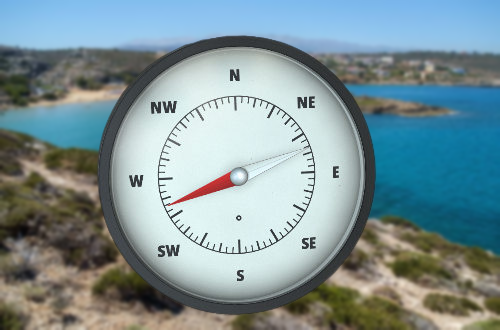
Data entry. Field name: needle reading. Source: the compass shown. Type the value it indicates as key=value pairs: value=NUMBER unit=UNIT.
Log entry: value=250 unit=°
